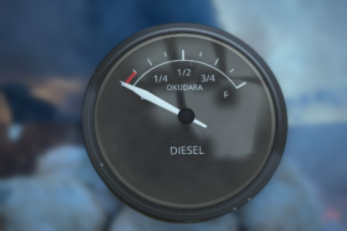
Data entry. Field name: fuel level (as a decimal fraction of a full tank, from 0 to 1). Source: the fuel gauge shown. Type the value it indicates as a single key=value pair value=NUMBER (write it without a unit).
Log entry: value=0
